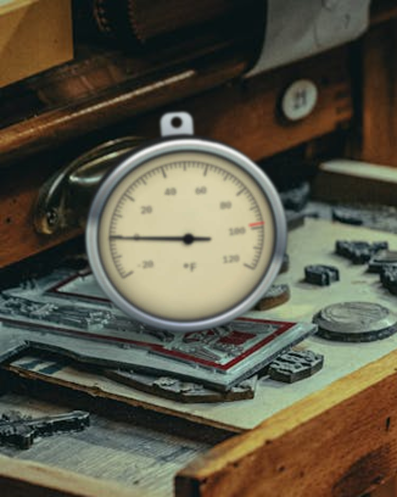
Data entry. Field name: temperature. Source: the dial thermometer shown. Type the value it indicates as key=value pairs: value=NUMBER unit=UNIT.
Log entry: value=0 unit=°F
